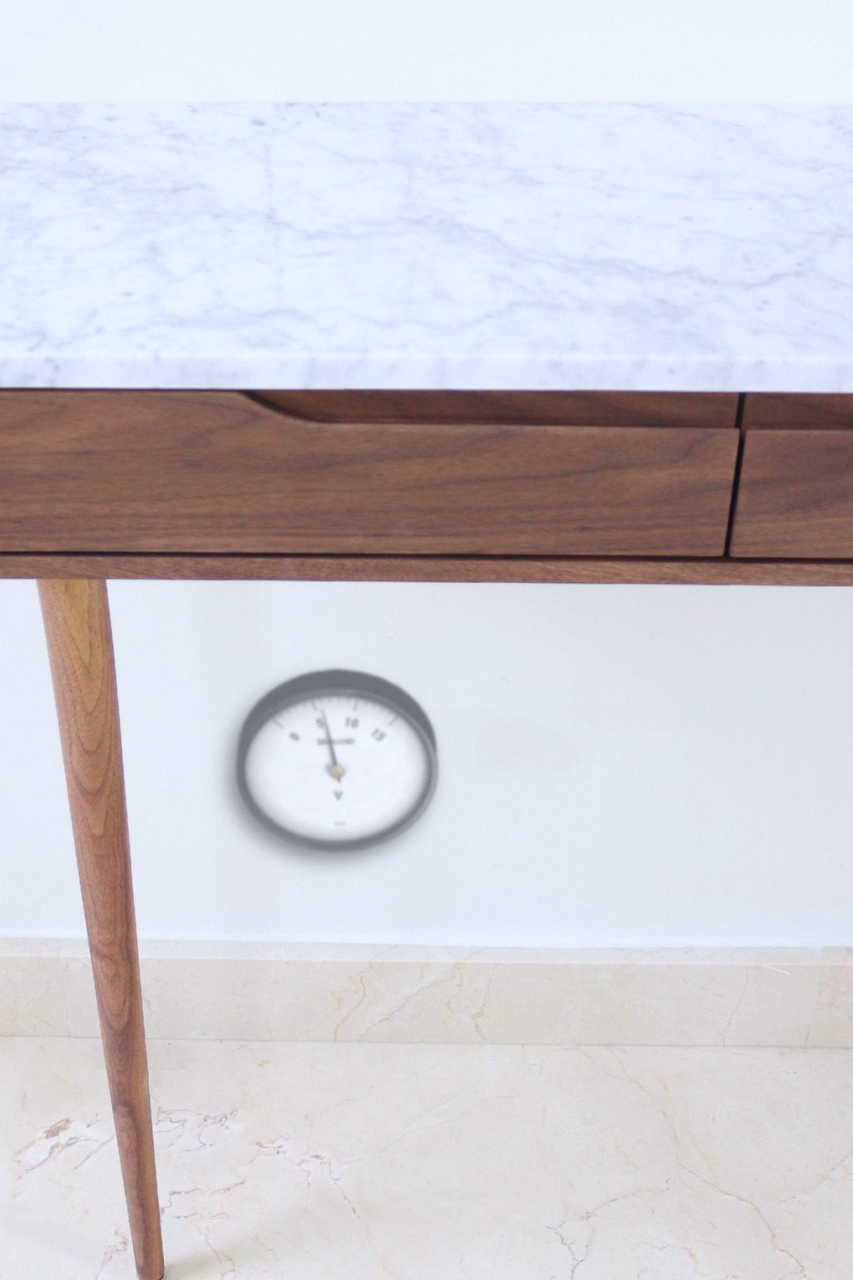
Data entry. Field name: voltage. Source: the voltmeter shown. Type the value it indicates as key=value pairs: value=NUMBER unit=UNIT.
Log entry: value=6 unit=V
